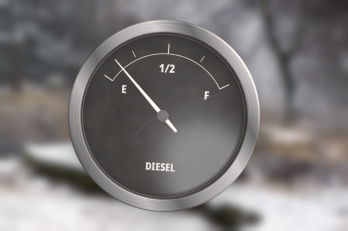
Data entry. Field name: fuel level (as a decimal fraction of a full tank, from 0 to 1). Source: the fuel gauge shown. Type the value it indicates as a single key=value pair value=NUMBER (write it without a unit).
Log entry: value=0.125
